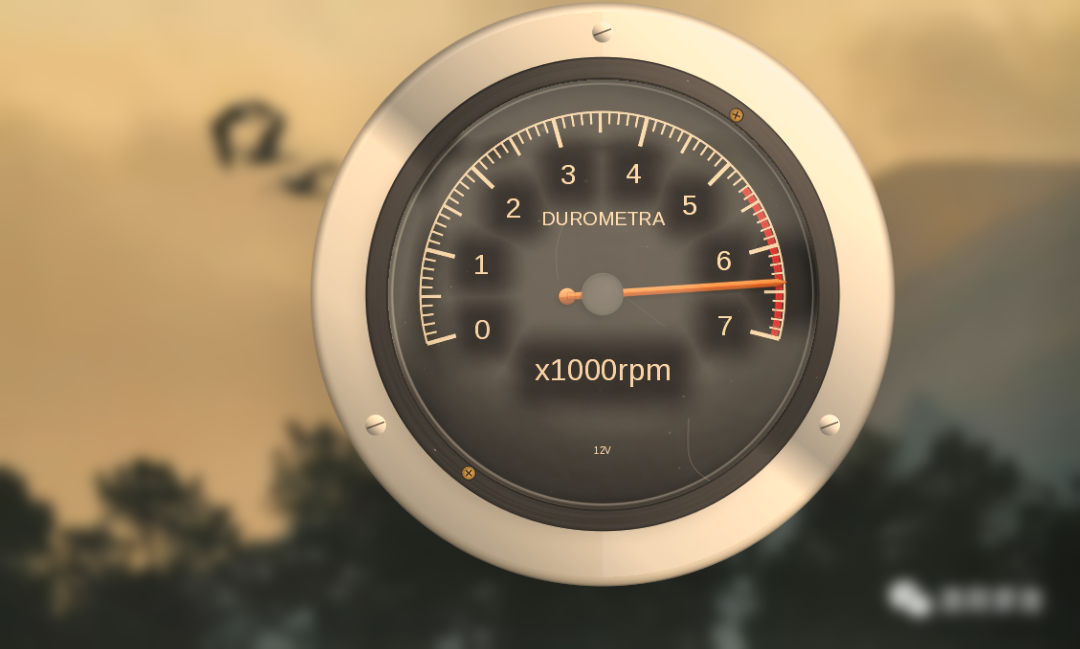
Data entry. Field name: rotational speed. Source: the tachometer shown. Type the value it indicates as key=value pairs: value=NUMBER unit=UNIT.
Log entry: value=6400 unit=rpm
